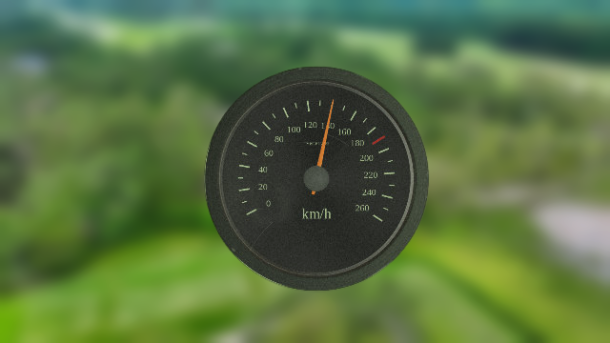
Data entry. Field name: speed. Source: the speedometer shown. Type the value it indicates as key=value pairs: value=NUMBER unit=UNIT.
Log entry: value=140 unit=km/h
